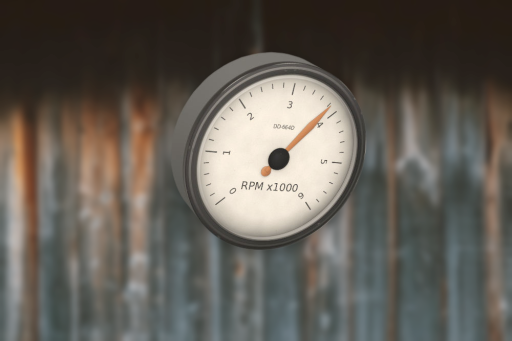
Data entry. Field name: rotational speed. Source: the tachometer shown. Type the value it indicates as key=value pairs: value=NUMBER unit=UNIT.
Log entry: value=3800 unit=rpm
